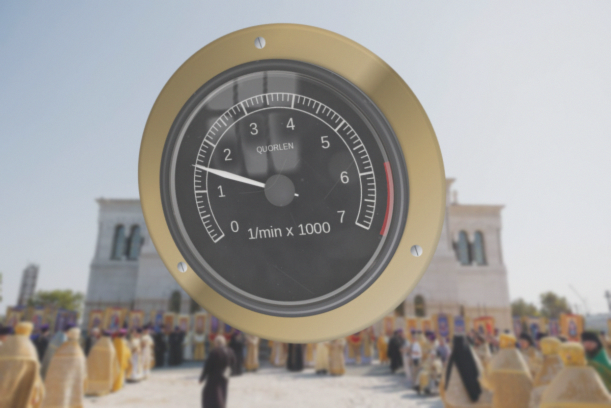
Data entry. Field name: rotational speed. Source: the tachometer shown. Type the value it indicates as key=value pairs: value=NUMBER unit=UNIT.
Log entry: value=1500 unit=rpm
